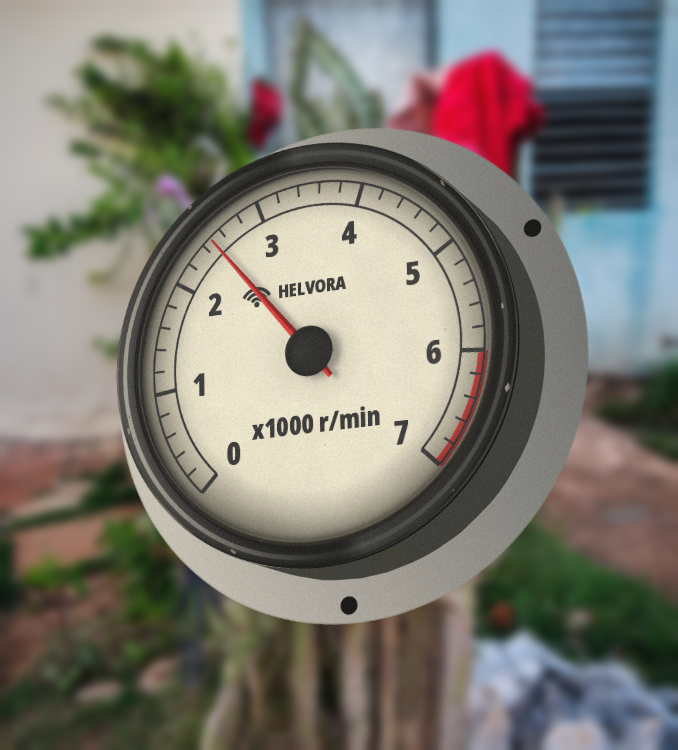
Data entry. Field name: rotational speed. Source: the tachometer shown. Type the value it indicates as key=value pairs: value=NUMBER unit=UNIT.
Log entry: value=2500 unit=rpm
